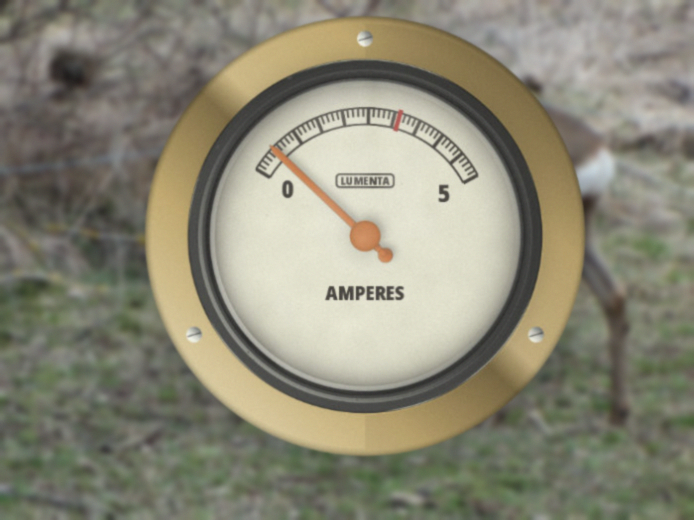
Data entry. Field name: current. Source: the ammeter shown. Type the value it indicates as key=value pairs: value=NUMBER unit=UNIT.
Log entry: value=0.5 unit=A
